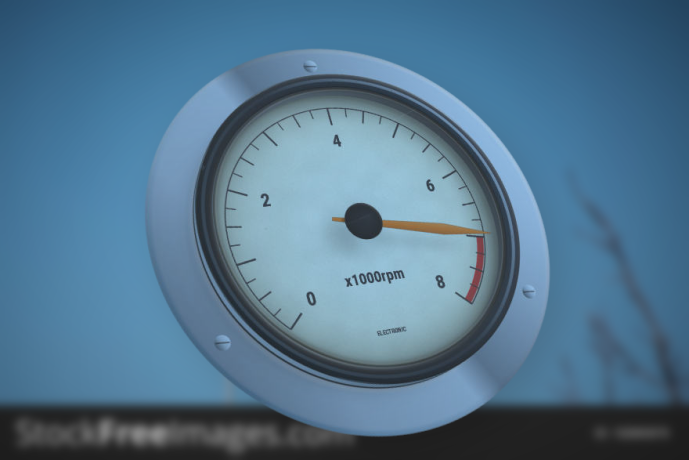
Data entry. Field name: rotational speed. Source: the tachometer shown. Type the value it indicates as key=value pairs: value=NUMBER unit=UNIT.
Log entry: value=7000 unit=rpm
